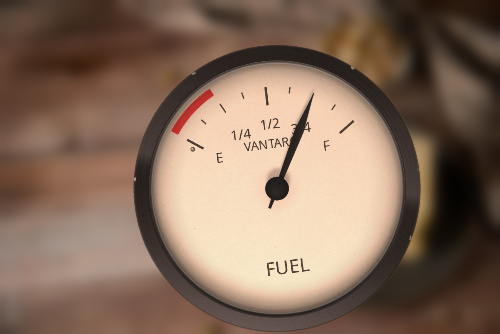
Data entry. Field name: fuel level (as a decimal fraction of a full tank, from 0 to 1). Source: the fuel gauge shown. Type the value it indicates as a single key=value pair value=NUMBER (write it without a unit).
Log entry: value=0.75
